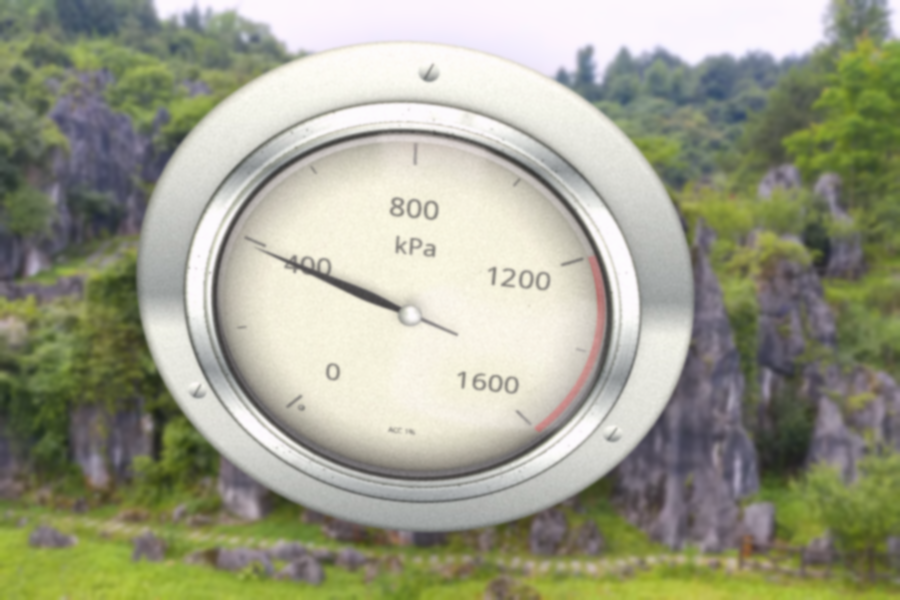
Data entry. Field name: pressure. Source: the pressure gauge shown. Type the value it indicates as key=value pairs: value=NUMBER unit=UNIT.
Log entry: value=400 unit=kPa
